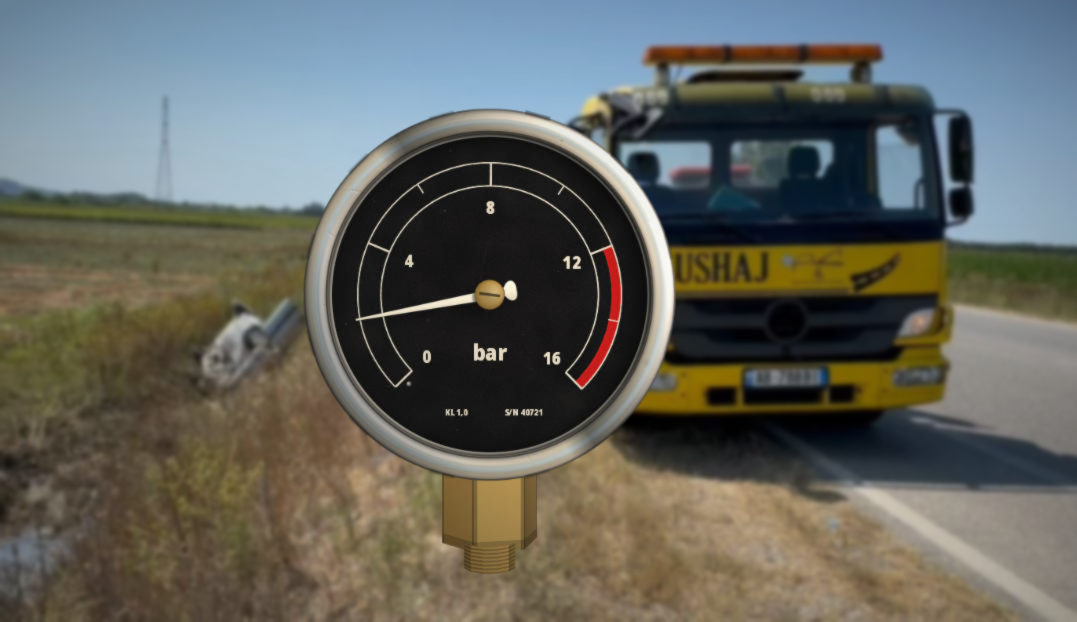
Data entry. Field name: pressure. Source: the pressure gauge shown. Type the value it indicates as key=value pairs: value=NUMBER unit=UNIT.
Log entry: value=2 unit=bar
